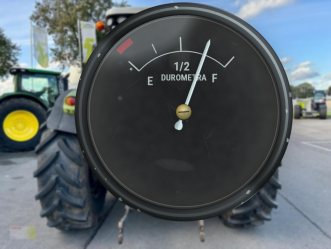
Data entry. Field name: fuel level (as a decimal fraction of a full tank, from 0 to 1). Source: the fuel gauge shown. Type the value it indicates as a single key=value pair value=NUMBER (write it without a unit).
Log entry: value=0.75
